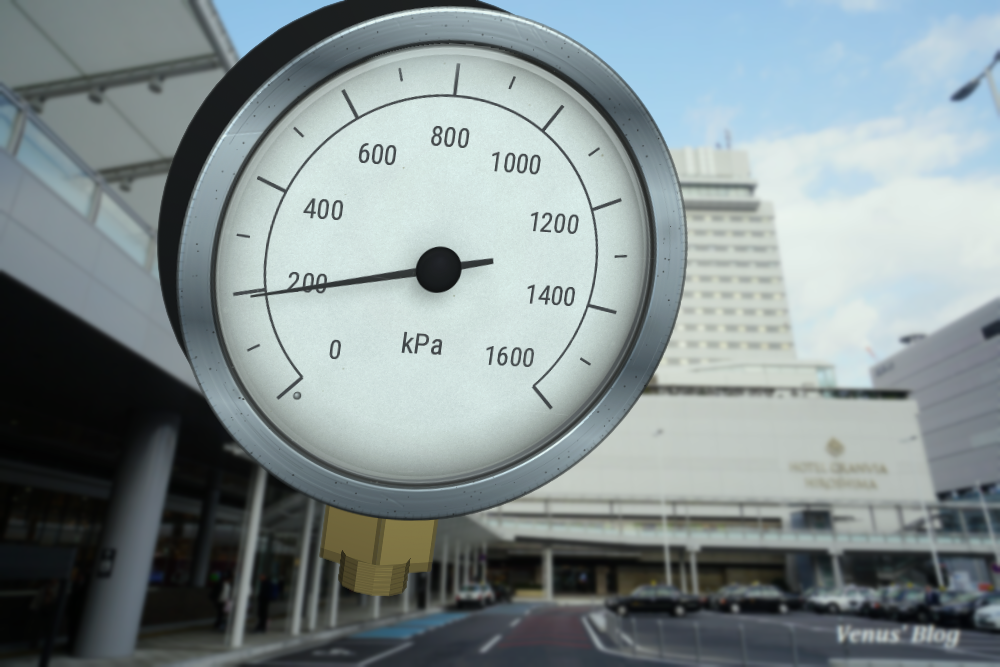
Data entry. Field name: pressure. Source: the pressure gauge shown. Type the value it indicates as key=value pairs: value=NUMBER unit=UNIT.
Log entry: value=200 unit=kPa
